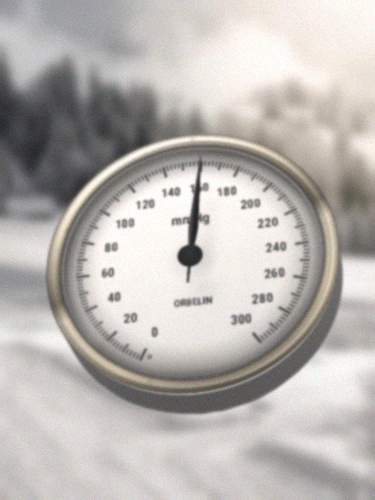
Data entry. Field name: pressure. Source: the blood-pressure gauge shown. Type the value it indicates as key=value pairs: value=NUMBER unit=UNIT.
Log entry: value=160 unit=mmHg
